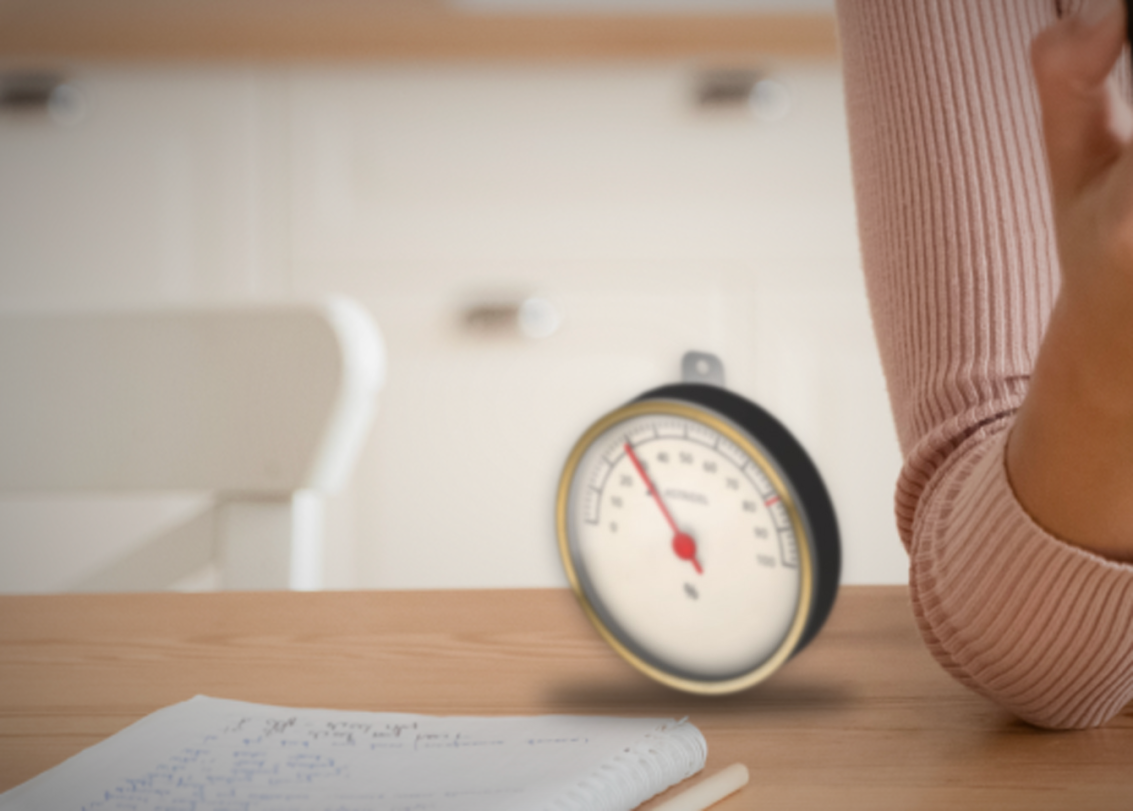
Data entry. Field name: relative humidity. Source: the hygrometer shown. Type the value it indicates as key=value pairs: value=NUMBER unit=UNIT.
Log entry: value=30 unit=%
